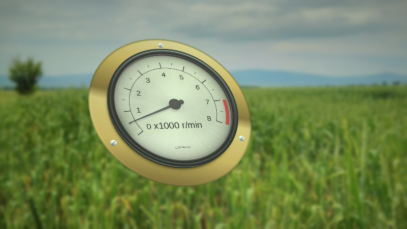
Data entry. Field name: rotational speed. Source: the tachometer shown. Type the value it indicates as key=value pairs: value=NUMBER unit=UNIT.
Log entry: value=500 unit=rpm
